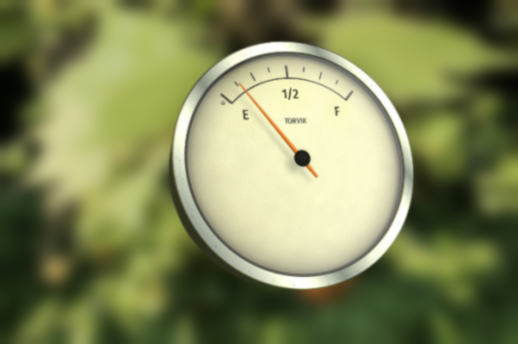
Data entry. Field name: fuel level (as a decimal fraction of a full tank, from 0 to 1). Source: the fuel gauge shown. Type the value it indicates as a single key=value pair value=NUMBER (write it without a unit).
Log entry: value=0.125
